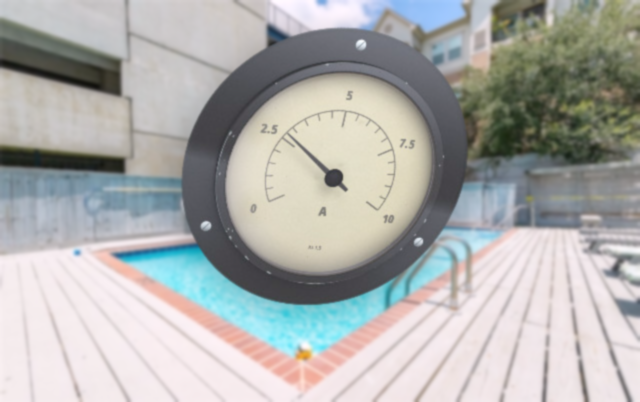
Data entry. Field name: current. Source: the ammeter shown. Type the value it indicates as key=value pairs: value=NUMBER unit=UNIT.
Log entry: value=2.75 unit=A
